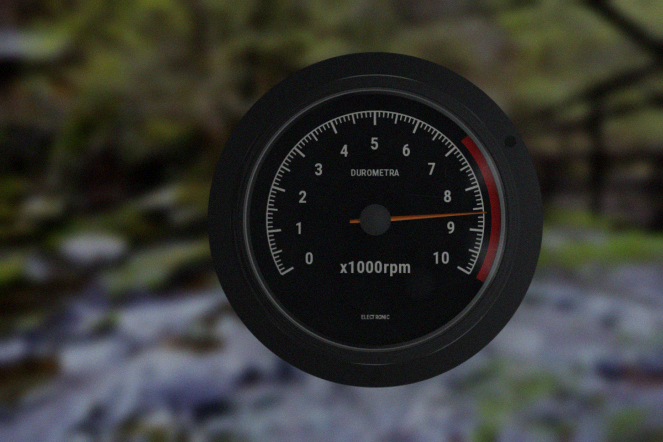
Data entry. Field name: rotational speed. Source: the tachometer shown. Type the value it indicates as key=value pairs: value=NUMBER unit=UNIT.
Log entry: value=8600 unit=rpm
